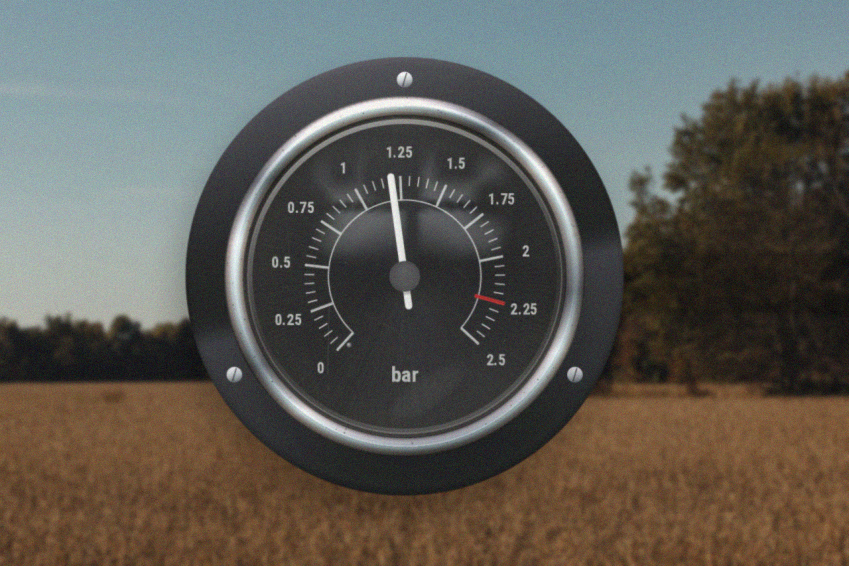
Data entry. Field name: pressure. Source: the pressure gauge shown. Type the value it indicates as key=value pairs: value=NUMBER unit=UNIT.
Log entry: value=1.2 unit=bar
